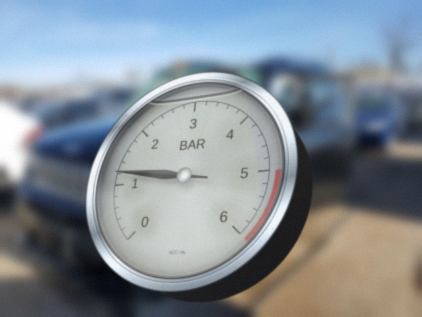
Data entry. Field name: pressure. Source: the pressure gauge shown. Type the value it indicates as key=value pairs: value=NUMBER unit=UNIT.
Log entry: value=1.2 unit=bar
